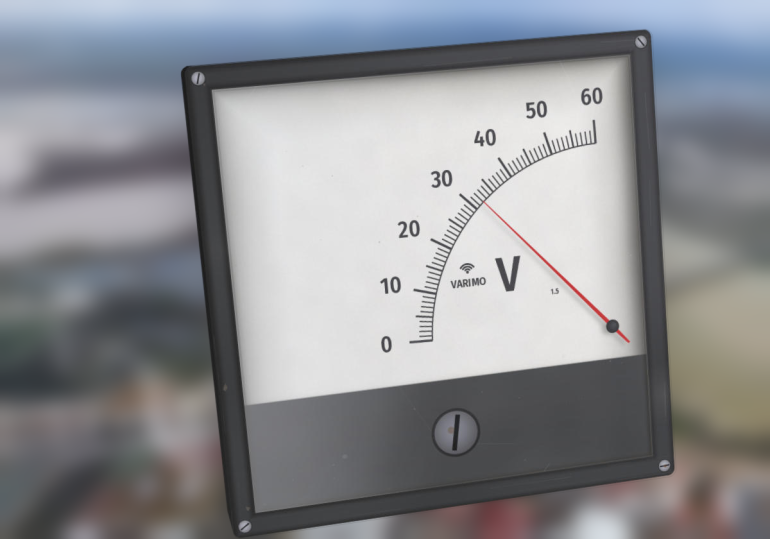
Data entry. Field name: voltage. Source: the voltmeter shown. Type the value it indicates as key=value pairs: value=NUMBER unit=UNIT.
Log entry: value=32 unit=V
